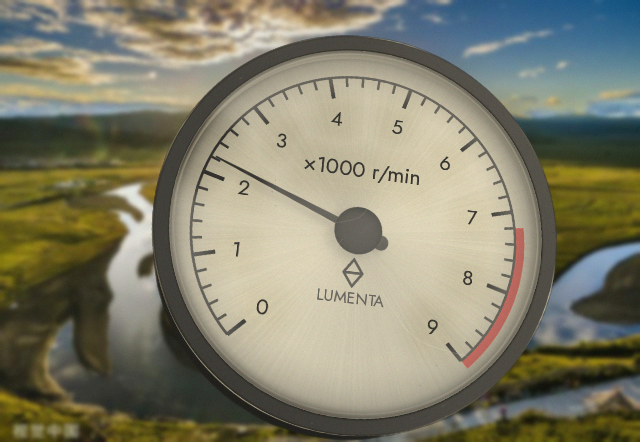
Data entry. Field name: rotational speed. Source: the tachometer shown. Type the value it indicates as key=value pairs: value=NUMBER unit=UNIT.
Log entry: value=2200 unit=rpm
